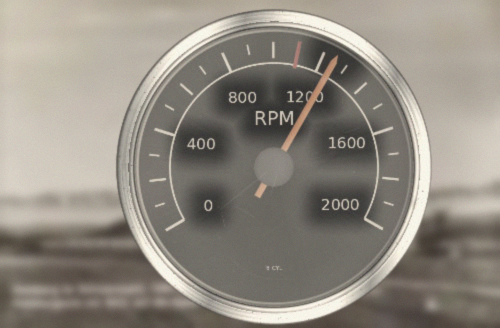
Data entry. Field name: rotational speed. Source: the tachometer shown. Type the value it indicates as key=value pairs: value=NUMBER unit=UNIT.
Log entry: value=1250 unit=rpm
